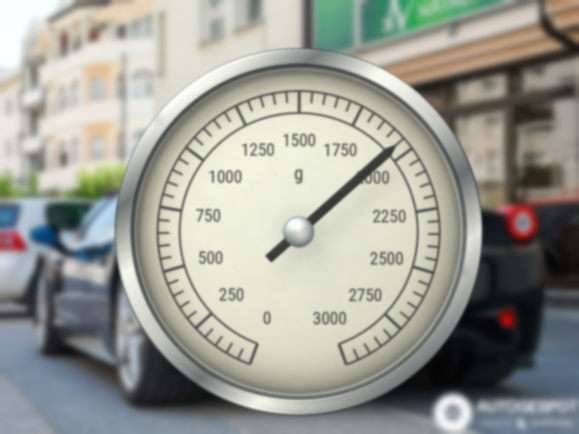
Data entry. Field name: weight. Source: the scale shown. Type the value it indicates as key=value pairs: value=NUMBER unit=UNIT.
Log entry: value=1950 unit=g
